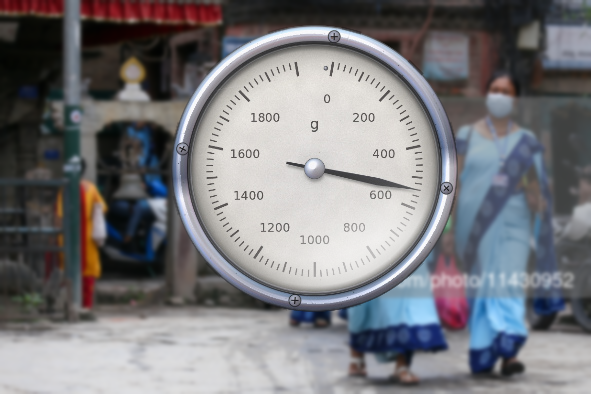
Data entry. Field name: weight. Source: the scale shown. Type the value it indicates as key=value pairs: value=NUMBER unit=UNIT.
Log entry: value=540 unit=g
